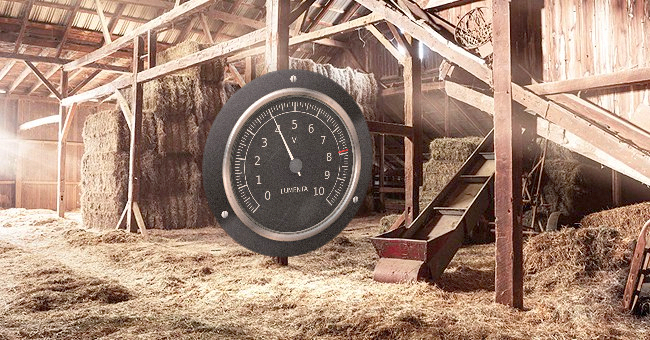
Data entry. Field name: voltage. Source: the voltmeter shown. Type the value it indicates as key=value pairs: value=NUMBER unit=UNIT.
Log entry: value=4 unit=V
